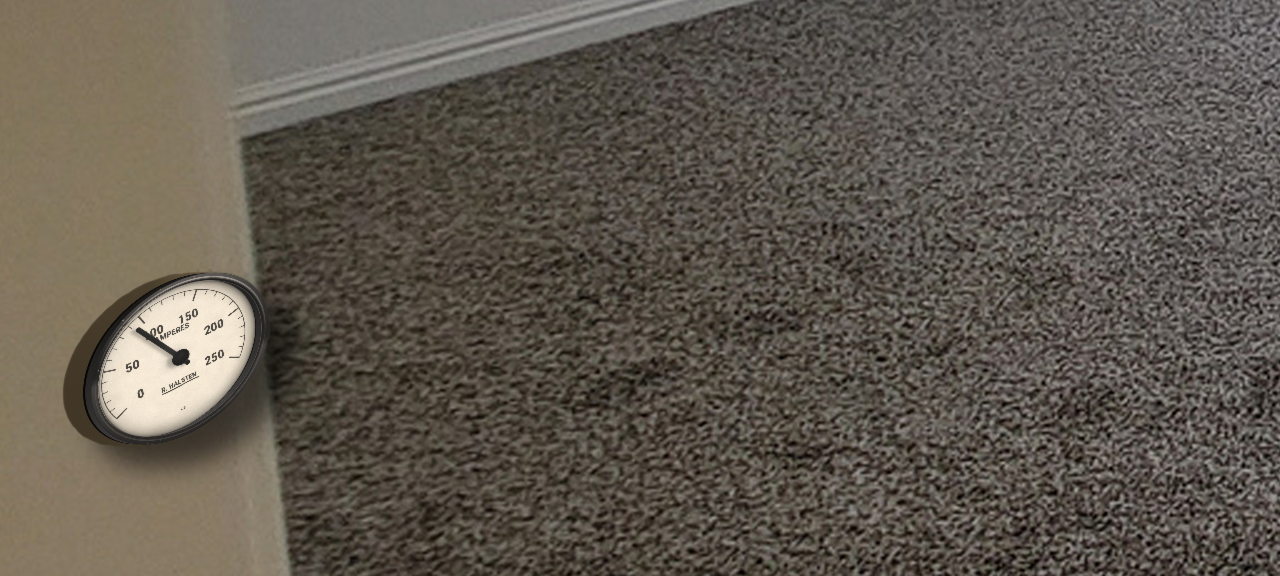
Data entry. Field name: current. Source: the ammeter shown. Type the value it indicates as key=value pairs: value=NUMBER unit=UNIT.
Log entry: value=90 unit=A
